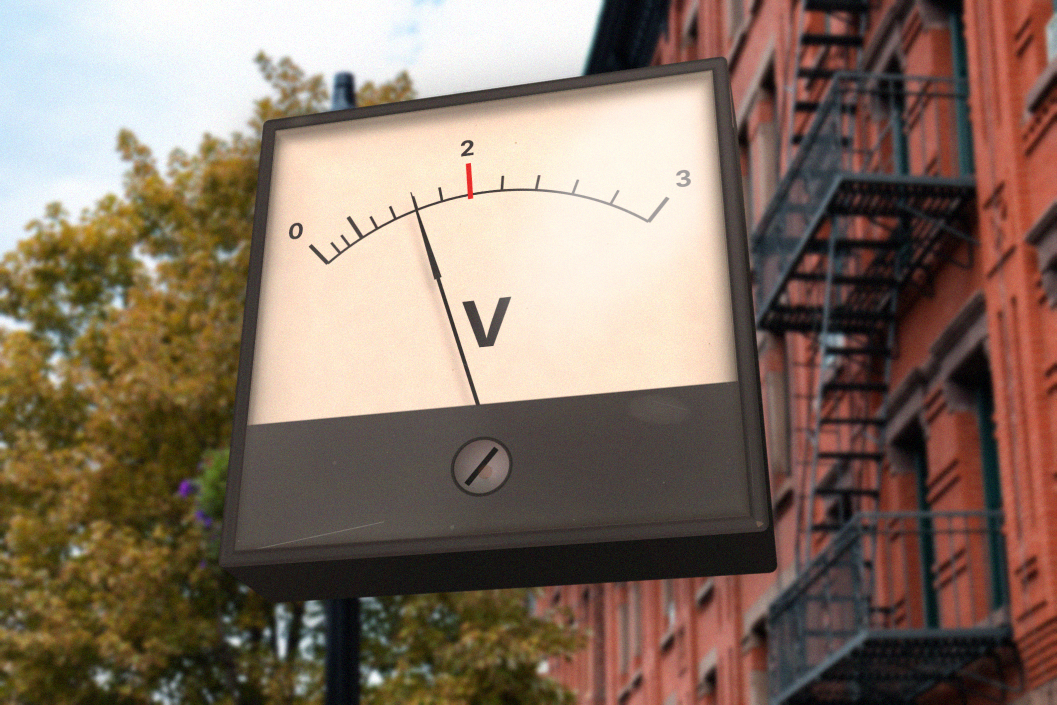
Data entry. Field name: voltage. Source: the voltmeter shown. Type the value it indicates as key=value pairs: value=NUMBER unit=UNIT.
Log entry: value=1.6 unit=V
